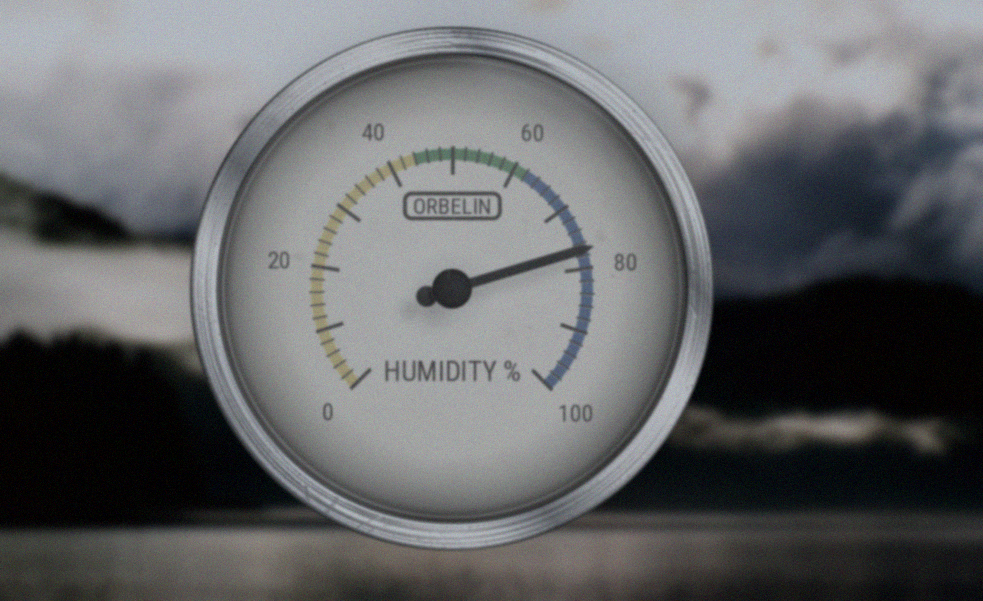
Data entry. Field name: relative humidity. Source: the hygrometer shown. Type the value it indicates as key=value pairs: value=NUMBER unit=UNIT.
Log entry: value=77 unit=%
